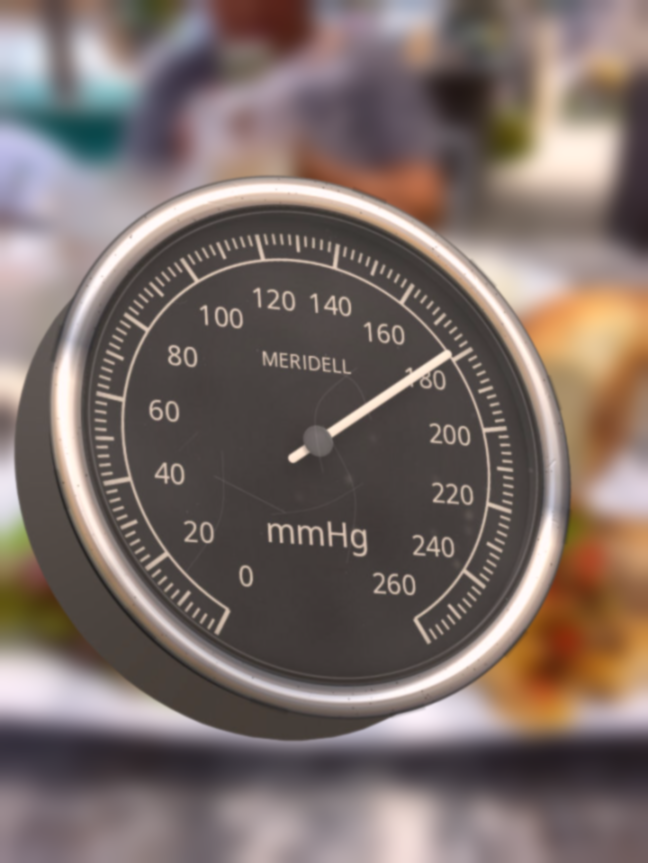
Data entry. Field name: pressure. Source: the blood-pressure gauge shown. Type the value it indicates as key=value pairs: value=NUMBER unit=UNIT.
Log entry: value=178 unit=mmHg
